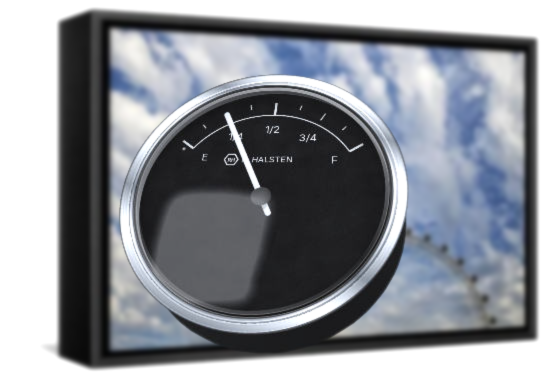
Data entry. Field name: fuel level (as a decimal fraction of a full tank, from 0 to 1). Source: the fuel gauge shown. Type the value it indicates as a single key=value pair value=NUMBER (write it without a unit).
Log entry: value=0.25
